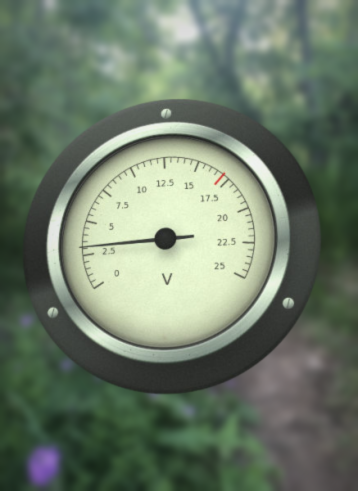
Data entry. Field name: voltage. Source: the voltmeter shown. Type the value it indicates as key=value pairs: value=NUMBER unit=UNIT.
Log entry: value=3 unit=V
